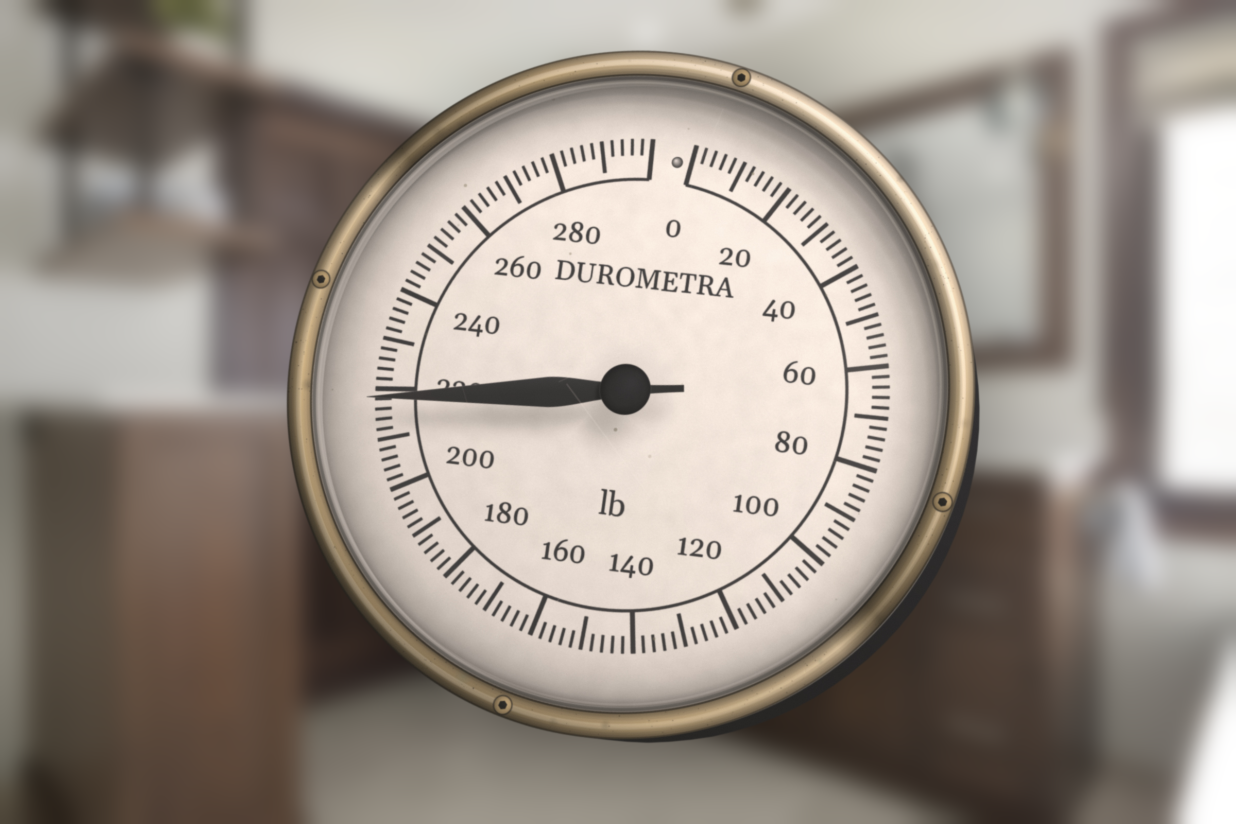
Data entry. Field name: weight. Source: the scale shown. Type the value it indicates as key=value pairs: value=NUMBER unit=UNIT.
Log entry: value=218 unit=lb
